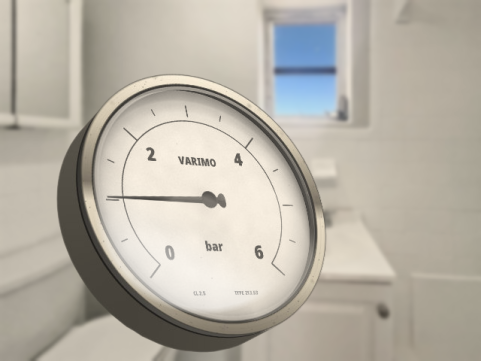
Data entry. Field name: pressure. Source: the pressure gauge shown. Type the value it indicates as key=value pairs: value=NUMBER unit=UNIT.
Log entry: value=1 unit=bar
